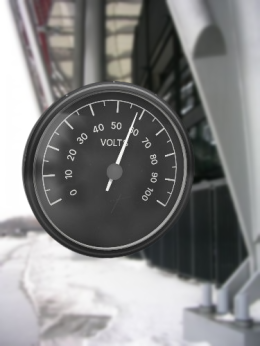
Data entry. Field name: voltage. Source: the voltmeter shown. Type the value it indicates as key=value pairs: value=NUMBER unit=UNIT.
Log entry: value=57.5 unit=V
